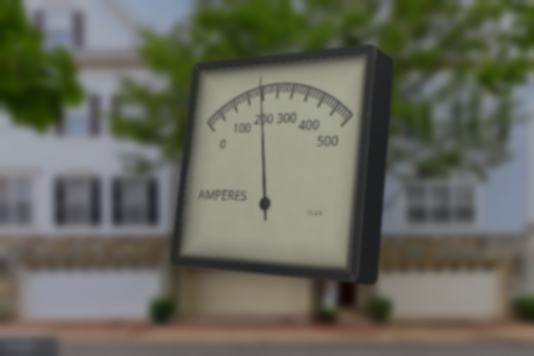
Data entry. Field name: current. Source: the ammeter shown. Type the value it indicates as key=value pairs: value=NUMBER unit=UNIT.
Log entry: value=200 unit=A
